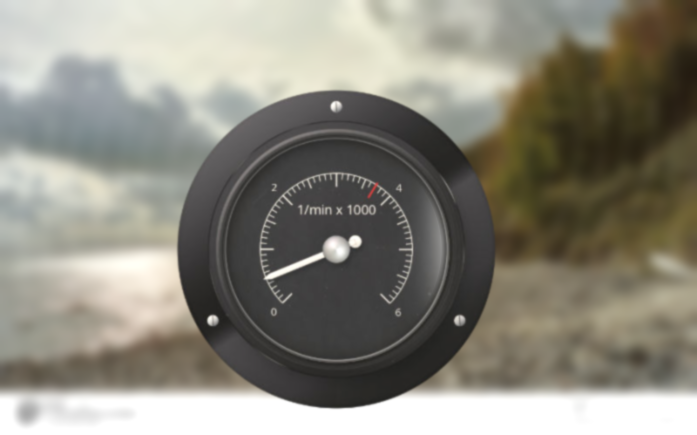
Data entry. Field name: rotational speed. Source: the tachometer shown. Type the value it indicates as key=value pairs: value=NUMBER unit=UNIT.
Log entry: value=500 unit=rpm
